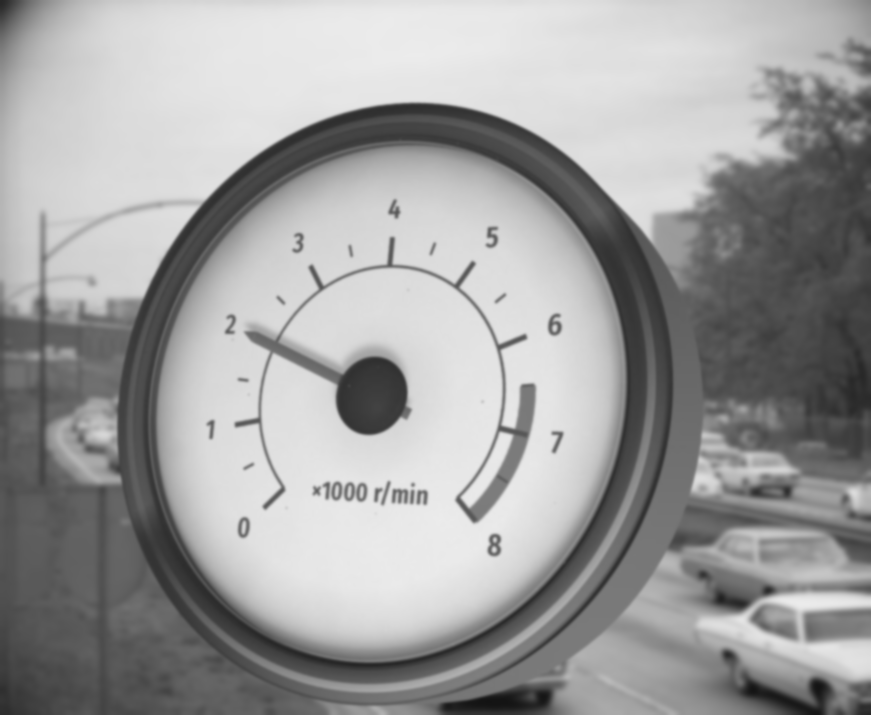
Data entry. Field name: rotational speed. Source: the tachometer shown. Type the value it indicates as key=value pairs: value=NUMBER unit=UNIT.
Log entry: value=2000 unit=rpm
